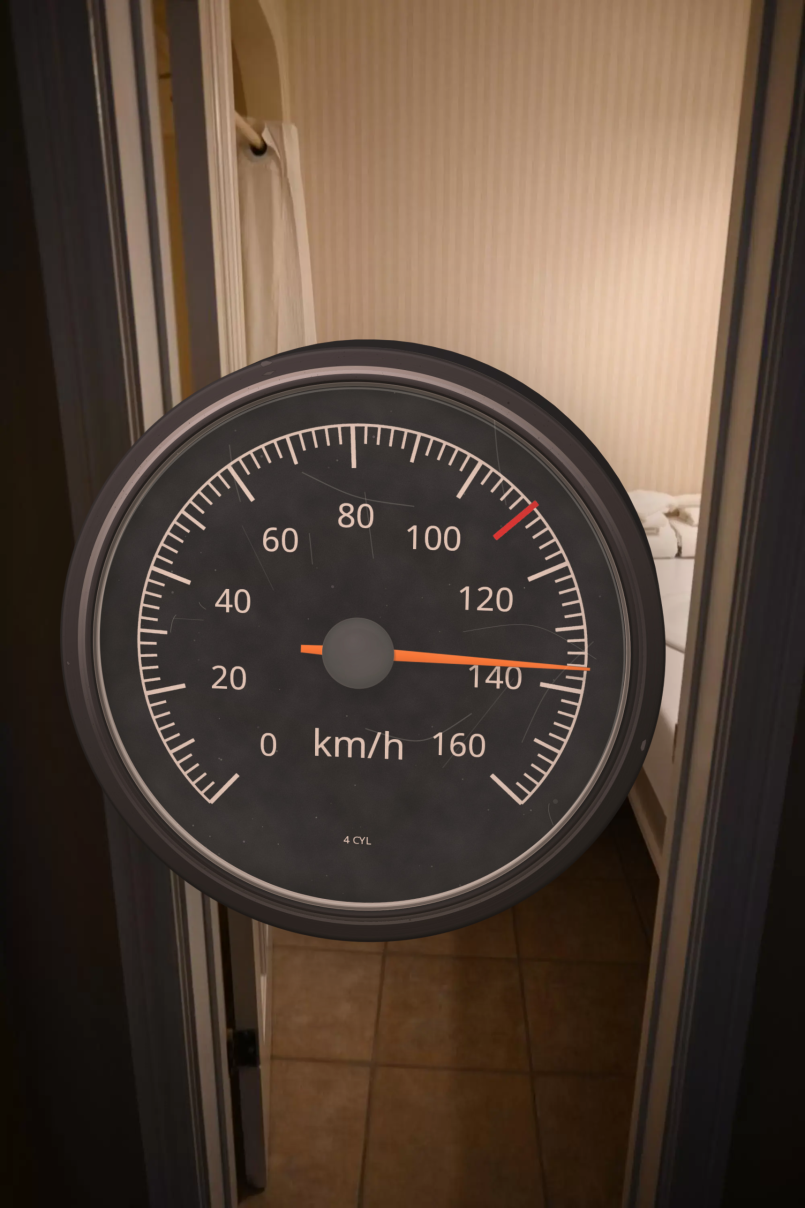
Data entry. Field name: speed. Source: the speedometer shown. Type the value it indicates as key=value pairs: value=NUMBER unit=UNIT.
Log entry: value=136 unit=km/h
